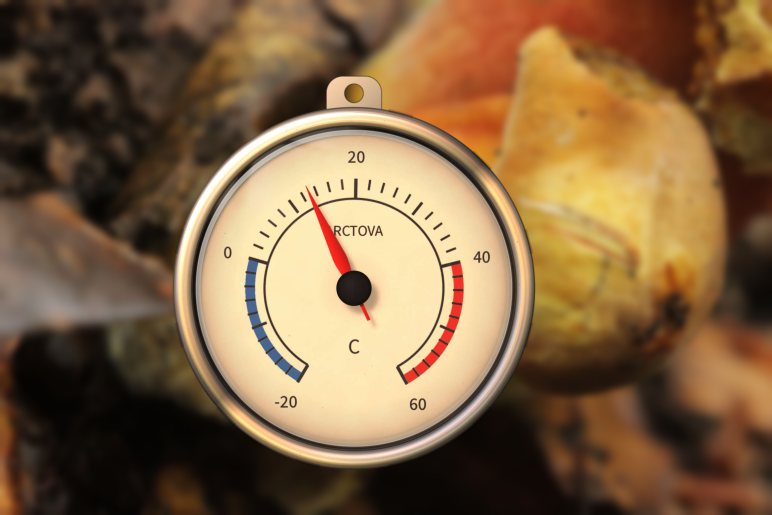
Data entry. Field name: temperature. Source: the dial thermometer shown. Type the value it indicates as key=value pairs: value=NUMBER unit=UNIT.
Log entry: value=13 unit=°C
